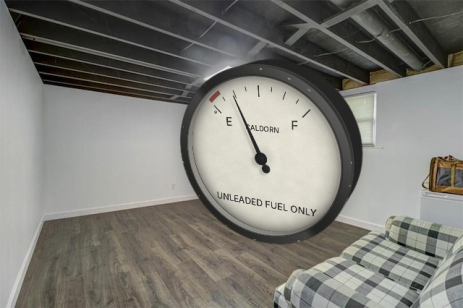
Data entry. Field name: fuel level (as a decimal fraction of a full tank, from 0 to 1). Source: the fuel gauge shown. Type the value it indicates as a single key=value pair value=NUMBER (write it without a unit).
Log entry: value=0.25
